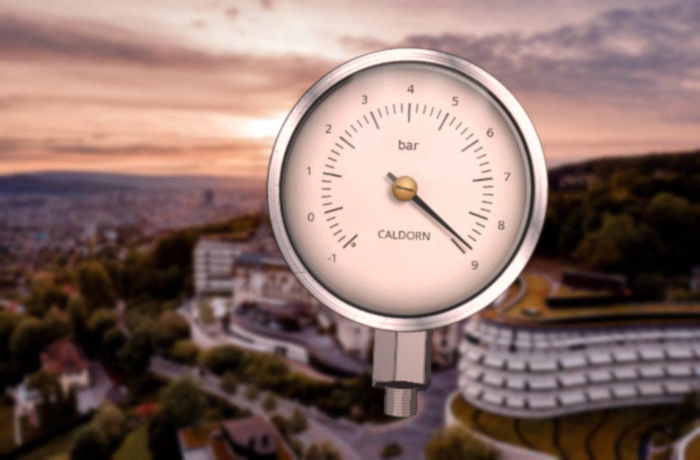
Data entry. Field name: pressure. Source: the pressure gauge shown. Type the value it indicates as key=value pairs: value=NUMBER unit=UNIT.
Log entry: value=8.8 unit=bar
